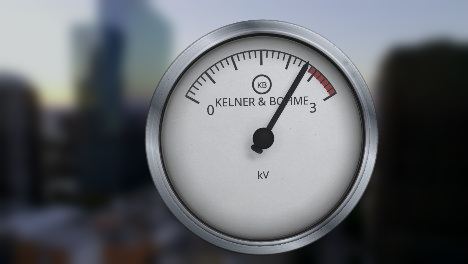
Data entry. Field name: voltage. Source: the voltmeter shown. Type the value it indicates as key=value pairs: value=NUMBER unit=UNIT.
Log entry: value=2.3 unit=kV
